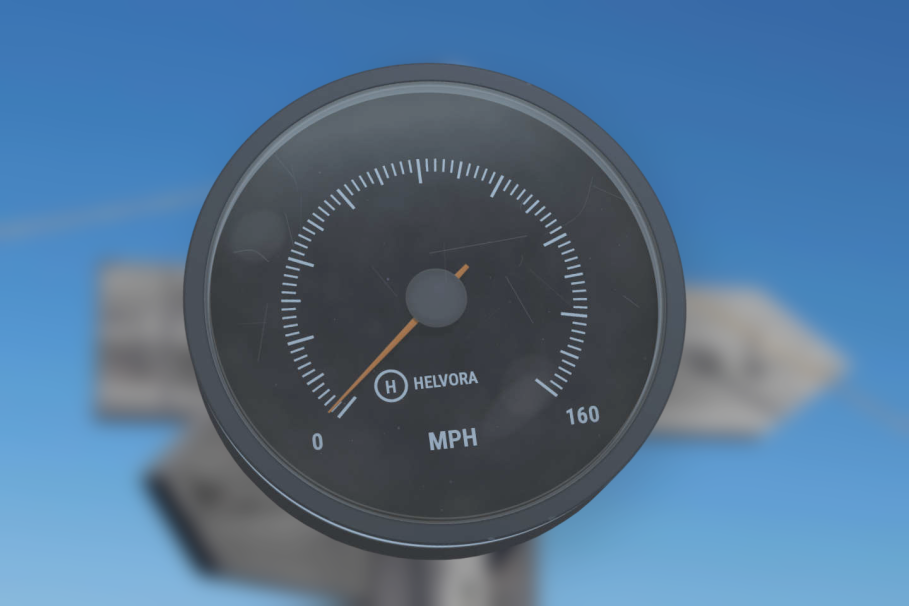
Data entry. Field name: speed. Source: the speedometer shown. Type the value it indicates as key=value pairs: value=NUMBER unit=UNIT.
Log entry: value=2 unit=mph
